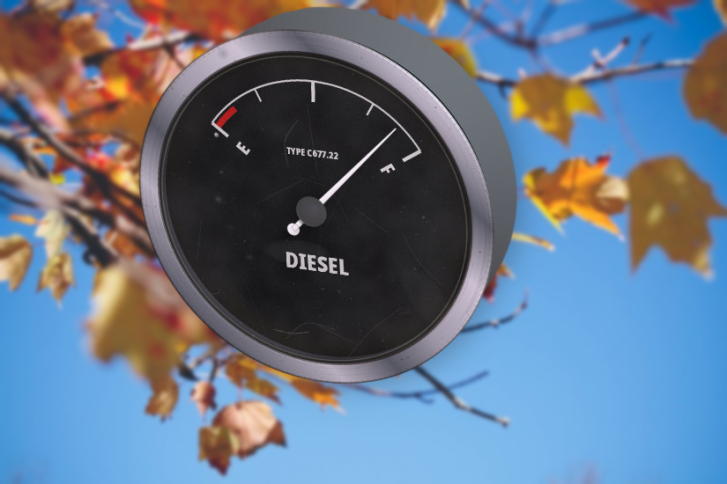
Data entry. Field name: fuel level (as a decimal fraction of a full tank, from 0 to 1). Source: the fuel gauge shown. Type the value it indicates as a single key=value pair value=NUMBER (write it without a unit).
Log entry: value=0.875
